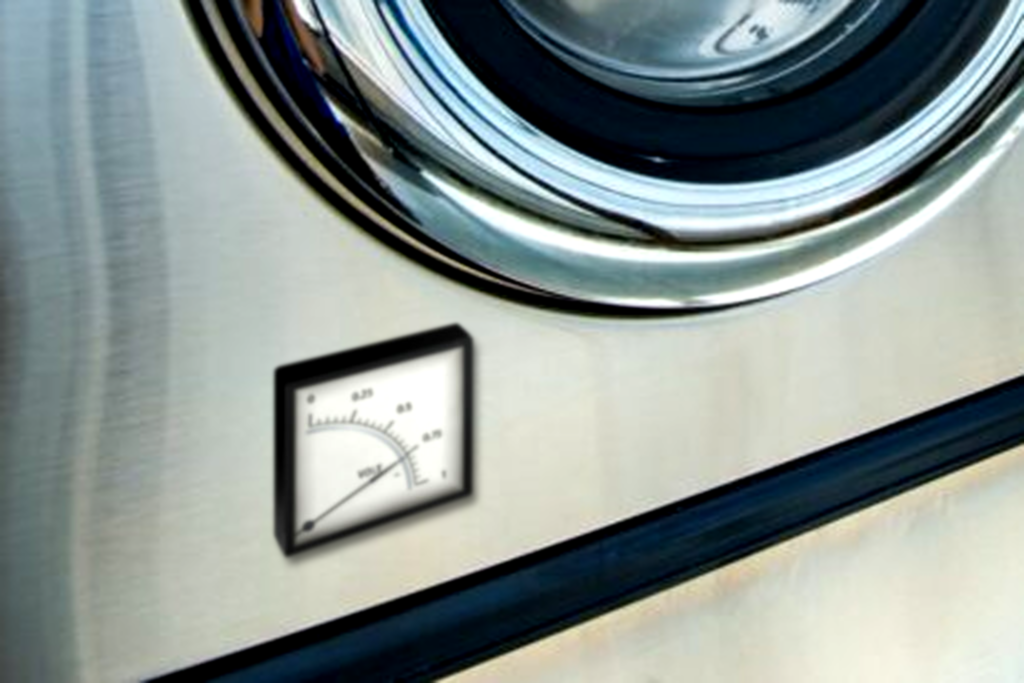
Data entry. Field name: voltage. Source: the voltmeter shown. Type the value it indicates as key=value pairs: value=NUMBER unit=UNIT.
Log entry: value=0.75 unit=V
